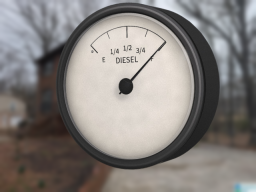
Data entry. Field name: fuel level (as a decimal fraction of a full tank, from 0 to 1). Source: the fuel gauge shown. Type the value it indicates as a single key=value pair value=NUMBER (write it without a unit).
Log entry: value=1
